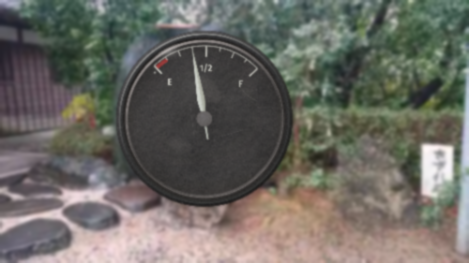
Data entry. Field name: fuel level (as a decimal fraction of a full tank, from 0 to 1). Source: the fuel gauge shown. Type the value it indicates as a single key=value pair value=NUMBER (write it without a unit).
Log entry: value=0.375
